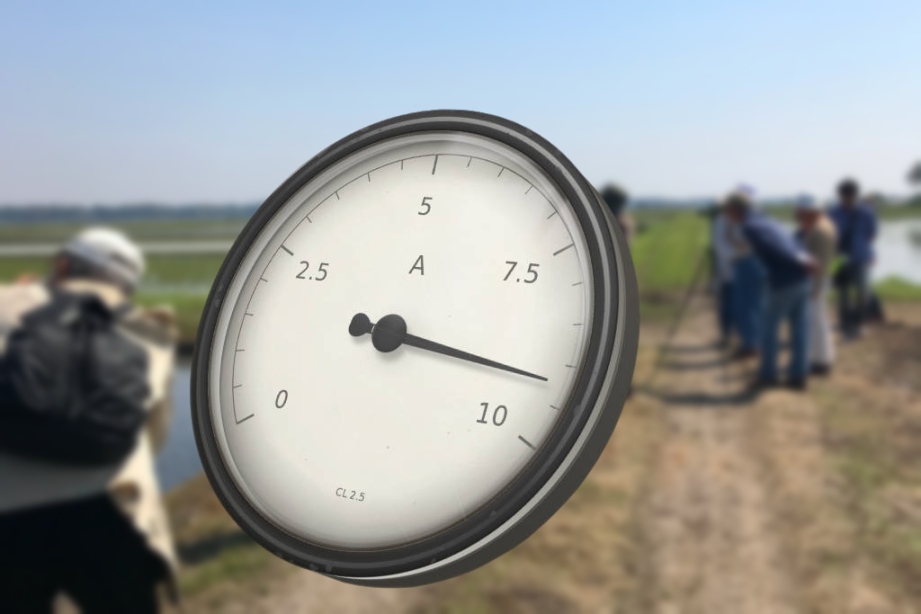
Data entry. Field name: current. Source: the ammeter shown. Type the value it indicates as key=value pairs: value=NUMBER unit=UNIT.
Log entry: value=9.25 unit=A
